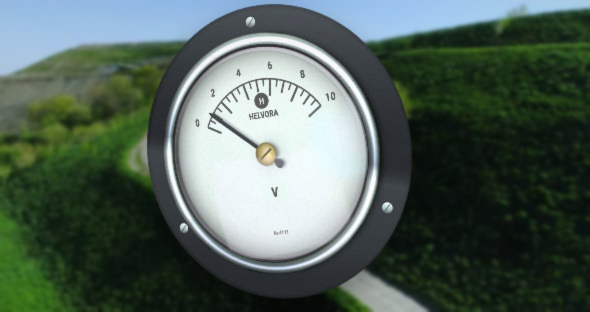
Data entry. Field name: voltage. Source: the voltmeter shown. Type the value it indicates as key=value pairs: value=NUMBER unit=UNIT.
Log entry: value=1 unit=V
